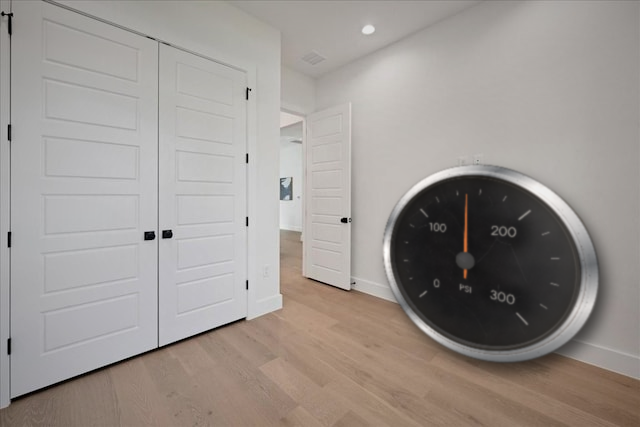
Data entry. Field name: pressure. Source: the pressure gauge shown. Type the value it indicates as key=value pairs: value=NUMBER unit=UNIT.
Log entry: value=150 unit=psi
